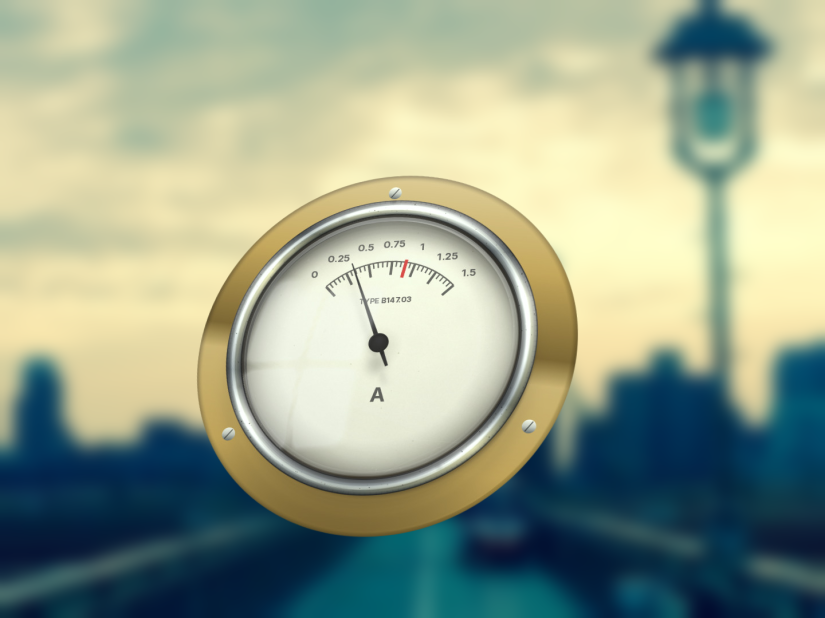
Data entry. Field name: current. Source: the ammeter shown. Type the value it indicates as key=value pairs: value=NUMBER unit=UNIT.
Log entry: value=0.35 unit=A
